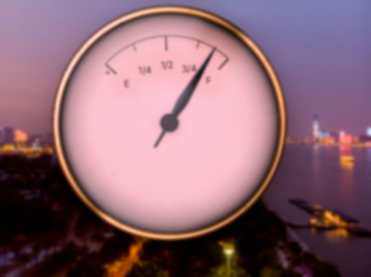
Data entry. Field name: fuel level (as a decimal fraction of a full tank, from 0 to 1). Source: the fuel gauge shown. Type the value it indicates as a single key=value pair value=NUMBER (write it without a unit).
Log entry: value=0.875
